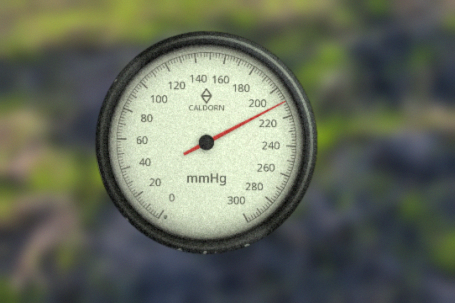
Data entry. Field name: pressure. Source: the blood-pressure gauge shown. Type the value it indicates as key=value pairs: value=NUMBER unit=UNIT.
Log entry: value=210 unit=mmHg
